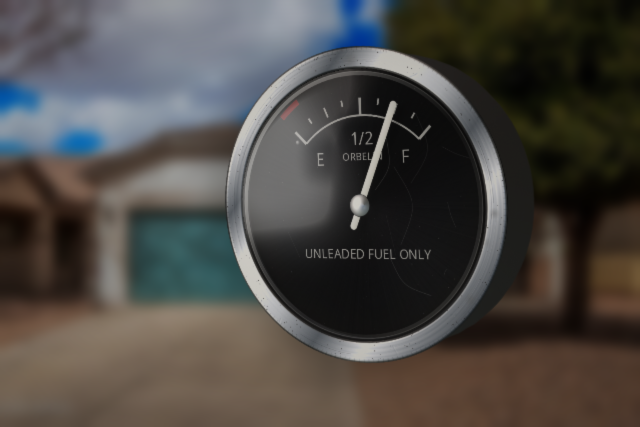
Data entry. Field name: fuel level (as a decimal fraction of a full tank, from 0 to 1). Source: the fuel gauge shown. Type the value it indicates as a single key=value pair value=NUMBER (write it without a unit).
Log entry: value=0.75
